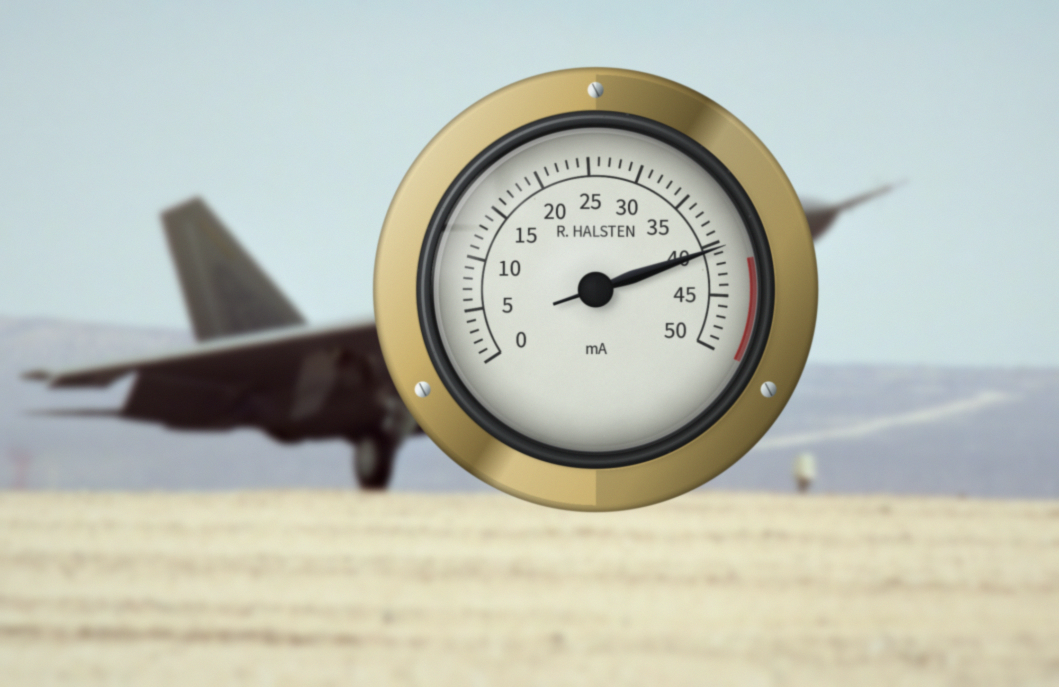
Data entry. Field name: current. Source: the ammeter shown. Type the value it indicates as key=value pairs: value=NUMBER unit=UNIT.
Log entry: value=40.5 unit=mA
